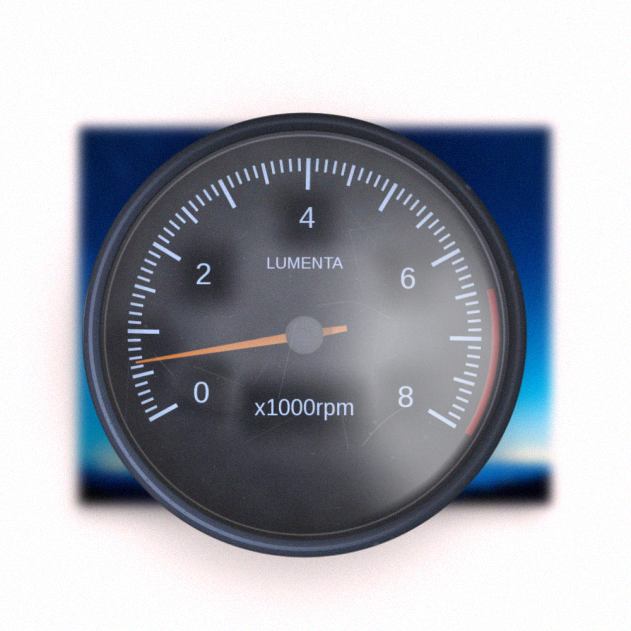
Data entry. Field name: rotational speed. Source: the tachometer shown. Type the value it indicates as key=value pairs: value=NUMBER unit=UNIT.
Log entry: value=650 unit=rpm
